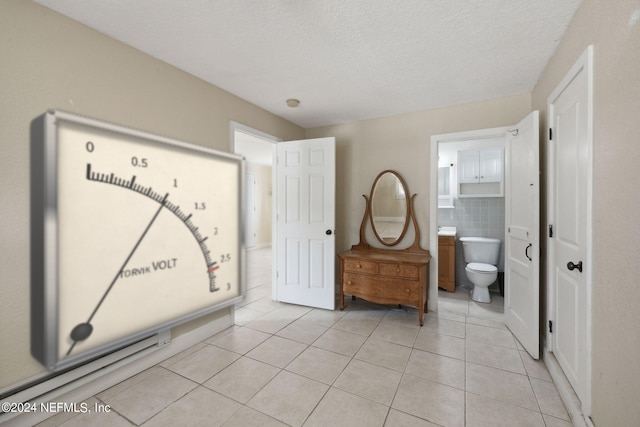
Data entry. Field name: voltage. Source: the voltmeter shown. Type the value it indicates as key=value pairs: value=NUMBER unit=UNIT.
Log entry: value=1 unit=V
